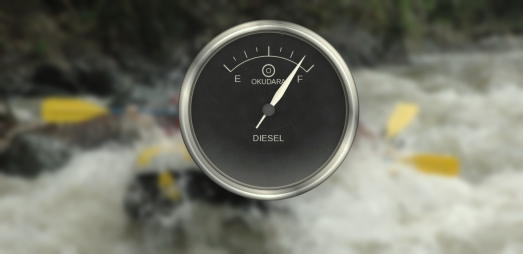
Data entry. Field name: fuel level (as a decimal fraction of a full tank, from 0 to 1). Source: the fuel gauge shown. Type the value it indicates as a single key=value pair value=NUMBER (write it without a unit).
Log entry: value=0.875
